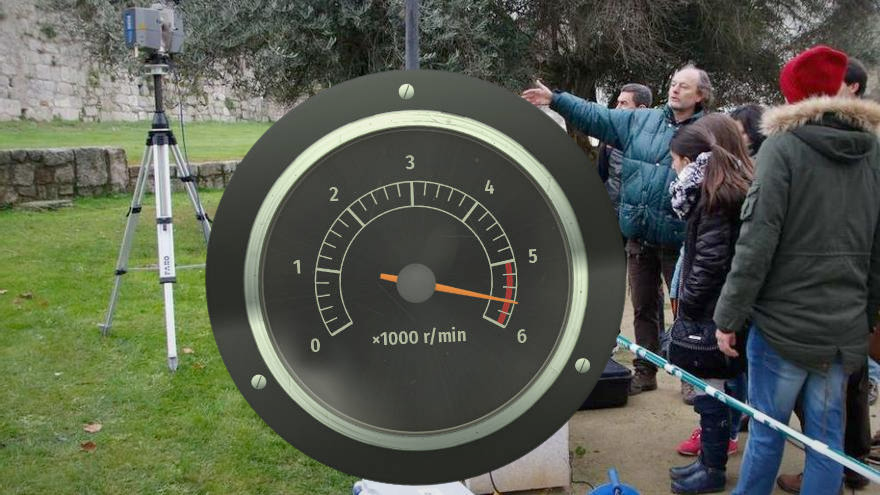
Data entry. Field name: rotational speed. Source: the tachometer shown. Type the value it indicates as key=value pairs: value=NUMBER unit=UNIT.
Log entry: value=5600 unit=rpm
